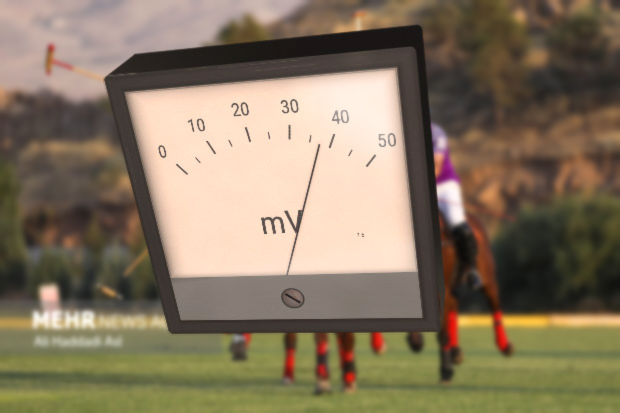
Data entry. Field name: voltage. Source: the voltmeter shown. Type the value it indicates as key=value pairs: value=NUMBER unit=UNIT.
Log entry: value=37.5 unit=mV
